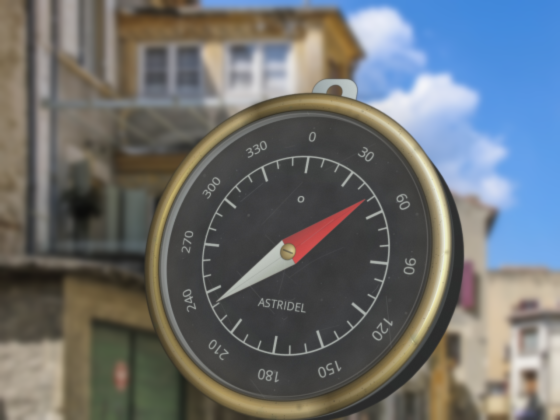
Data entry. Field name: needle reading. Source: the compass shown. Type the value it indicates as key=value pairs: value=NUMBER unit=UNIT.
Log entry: value=50 unit=°
